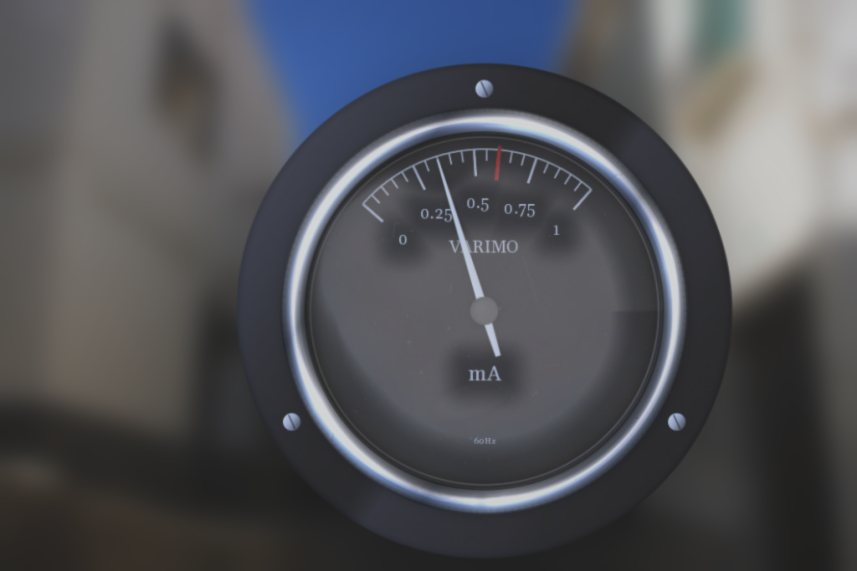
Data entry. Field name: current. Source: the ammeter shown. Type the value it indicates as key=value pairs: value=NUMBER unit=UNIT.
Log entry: value=0.35 unit=mA
